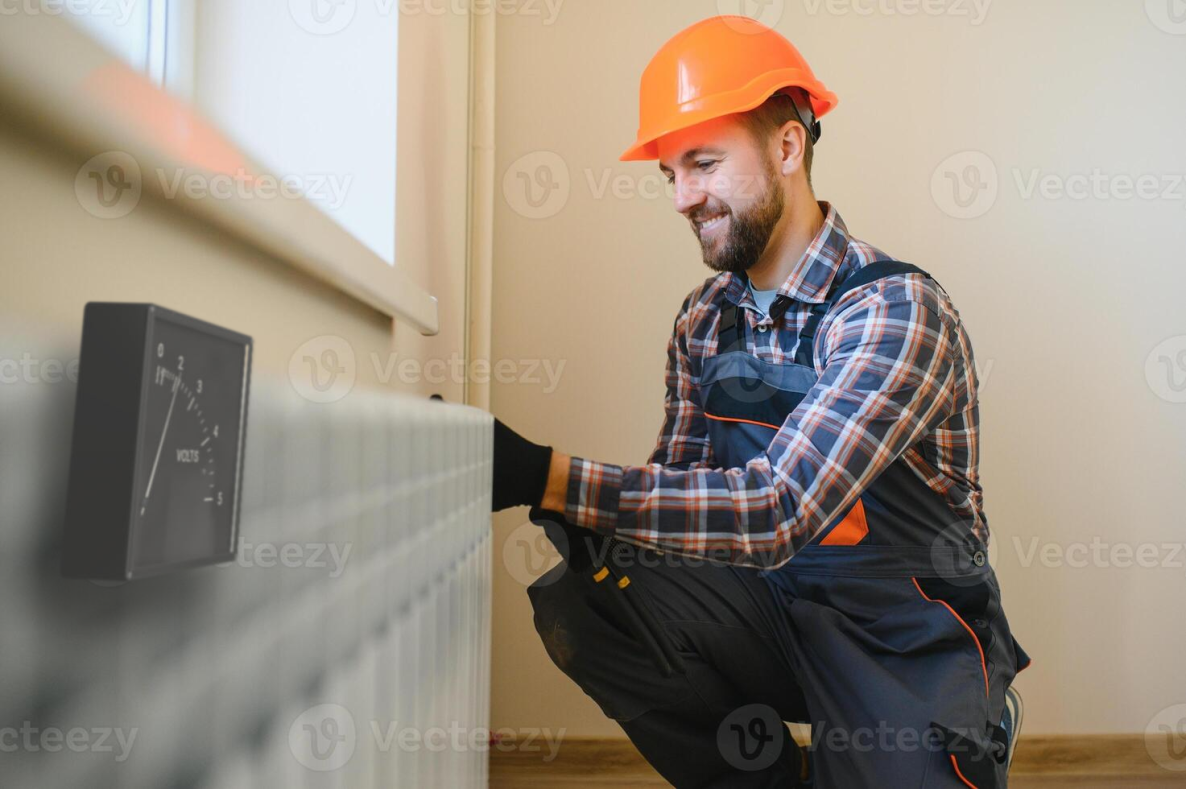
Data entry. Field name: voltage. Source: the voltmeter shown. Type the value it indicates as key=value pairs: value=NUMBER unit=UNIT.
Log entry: value=2 unit=V
